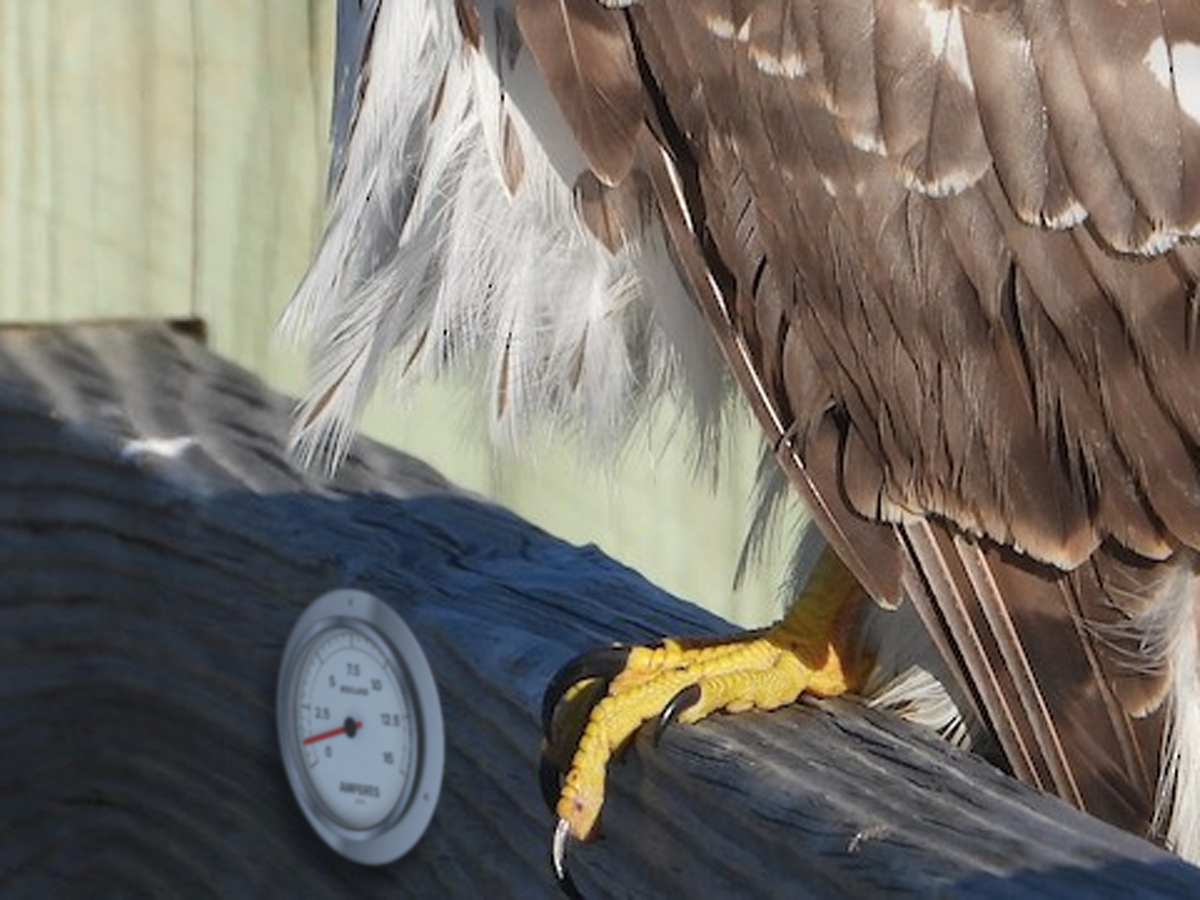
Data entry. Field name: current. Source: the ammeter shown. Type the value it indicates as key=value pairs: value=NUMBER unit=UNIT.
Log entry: value=1 unit=A
